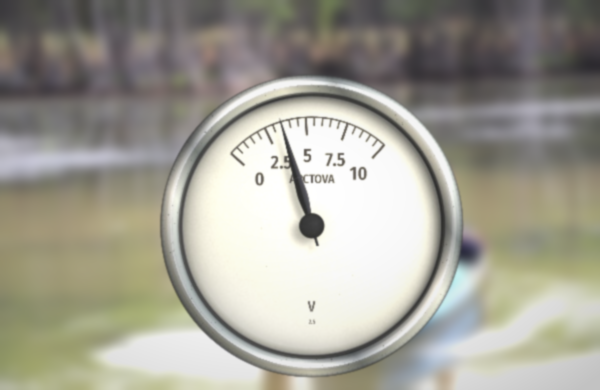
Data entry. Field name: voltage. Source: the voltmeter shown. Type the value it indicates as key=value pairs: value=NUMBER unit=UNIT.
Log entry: value=3.5 unit=V
